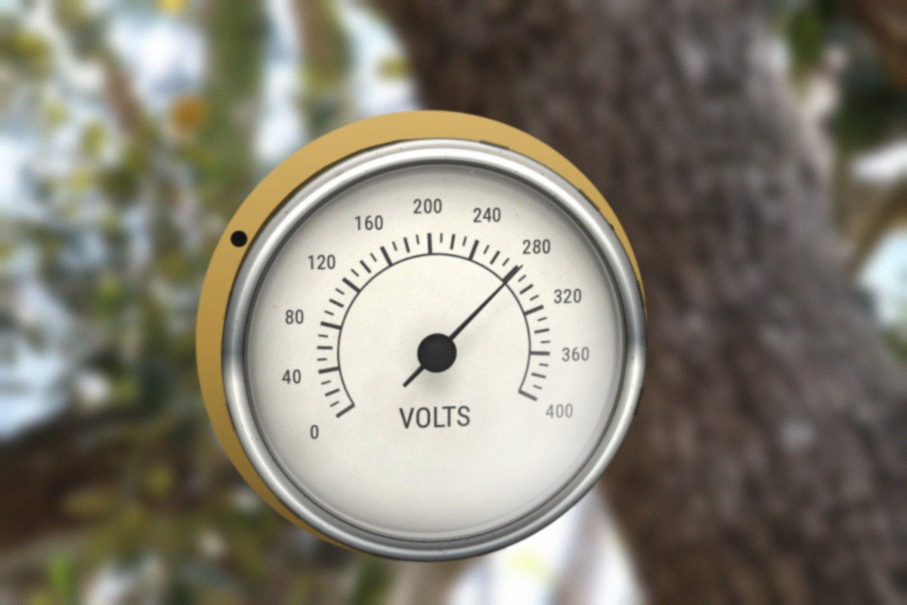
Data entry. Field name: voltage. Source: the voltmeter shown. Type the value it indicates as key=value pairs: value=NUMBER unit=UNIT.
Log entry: value=280 unit=V
